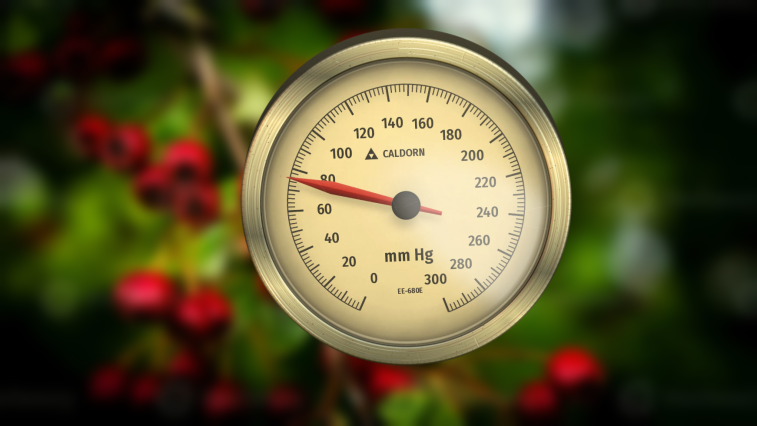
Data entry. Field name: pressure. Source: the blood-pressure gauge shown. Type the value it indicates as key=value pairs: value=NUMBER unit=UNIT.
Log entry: value=76 unit=mmHg
